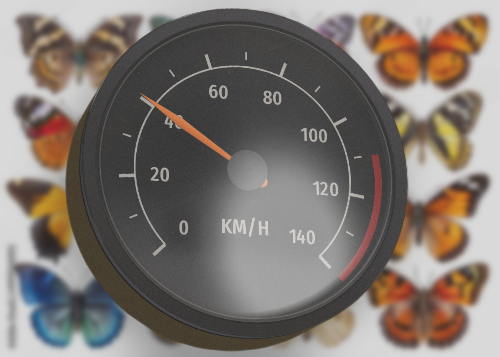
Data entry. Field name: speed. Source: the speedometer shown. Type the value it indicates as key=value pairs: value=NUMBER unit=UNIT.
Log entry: value=40 unit=km/h
